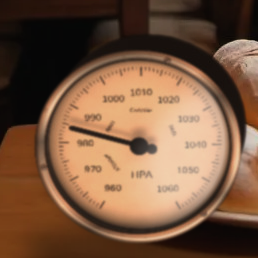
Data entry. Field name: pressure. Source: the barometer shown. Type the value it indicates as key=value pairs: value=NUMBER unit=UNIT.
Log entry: value=985 unit=hPa
